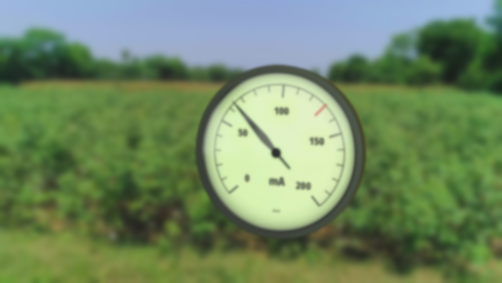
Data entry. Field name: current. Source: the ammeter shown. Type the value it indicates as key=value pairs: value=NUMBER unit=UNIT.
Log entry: value=65 unit=mA
